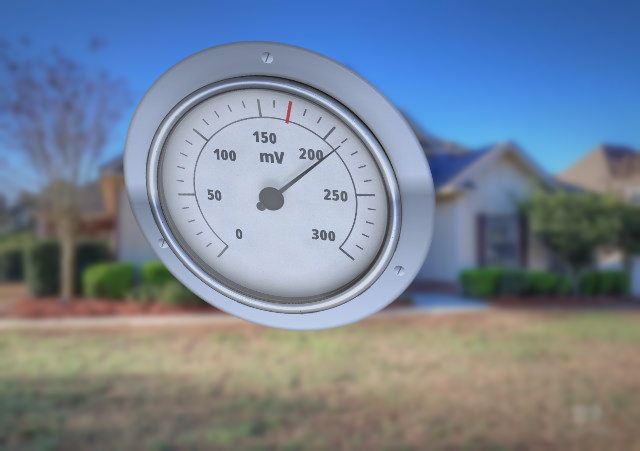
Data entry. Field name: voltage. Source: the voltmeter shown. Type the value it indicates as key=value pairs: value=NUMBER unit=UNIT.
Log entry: value=210 unit=mV
